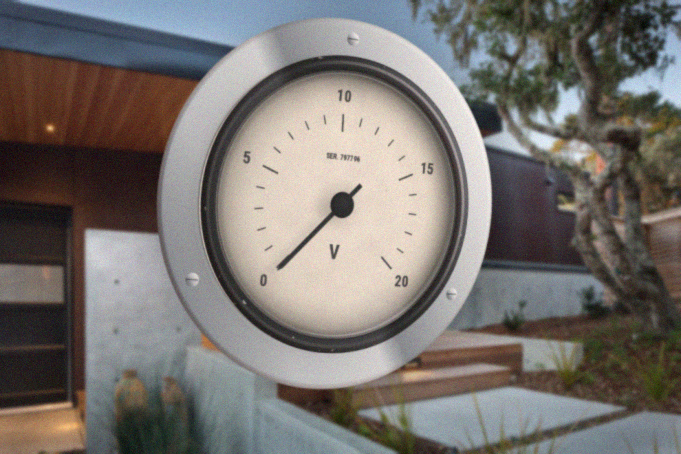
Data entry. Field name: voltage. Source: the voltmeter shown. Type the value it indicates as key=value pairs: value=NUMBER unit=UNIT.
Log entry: value=0 unit=V
